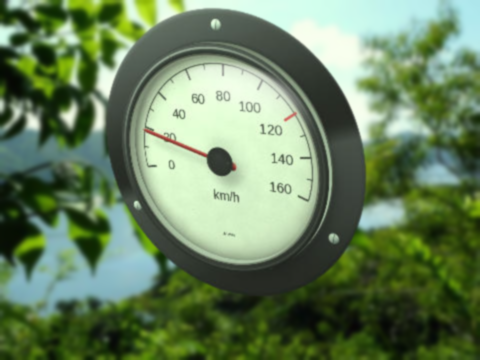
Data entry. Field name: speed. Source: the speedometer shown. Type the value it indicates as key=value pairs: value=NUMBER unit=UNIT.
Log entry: value=20 unit=km/h
